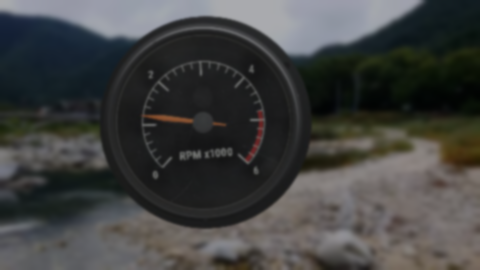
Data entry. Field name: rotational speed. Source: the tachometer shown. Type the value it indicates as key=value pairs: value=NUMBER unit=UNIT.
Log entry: value=1200 unit=rpm
